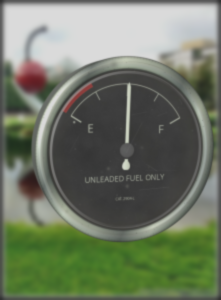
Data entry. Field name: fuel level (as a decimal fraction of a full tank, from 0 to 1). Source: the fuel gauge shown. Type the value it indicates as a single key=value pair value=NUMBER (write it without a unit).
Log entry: value=0.5
